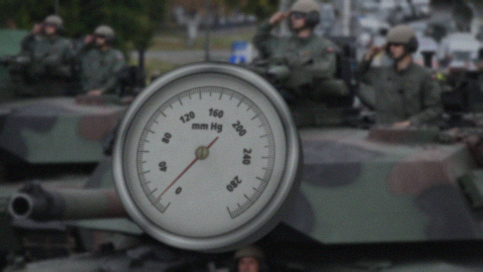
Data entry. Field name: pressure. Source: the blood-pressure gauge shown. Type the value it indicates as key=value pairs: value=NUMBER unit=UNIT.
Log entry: value=10 unit=mmHg
